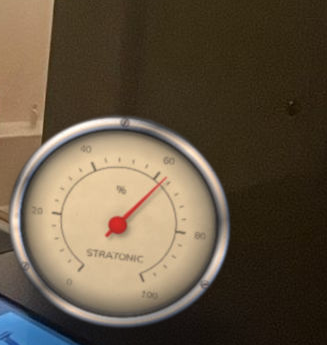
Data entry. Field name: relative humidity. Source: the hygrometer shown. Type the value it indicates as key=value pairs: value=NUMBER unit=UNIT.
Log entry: value=62 unit=%
